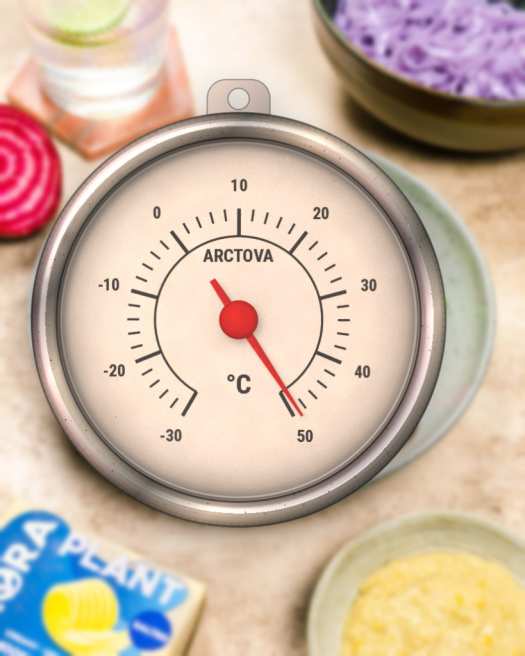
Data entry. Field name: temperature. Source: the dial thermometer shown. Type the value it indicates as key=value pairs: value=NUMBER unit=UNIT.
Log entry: value=49 unit=°C
